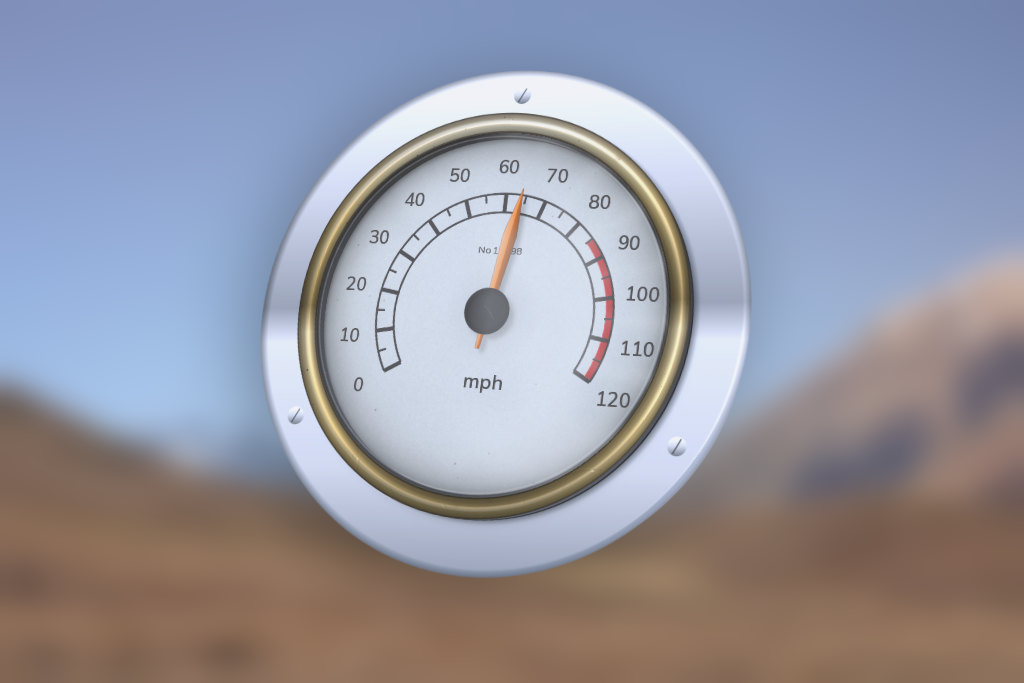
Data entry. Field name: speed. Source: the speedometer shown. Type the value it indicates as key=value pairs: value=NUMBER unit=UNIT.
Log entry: value=65 unit=mph
